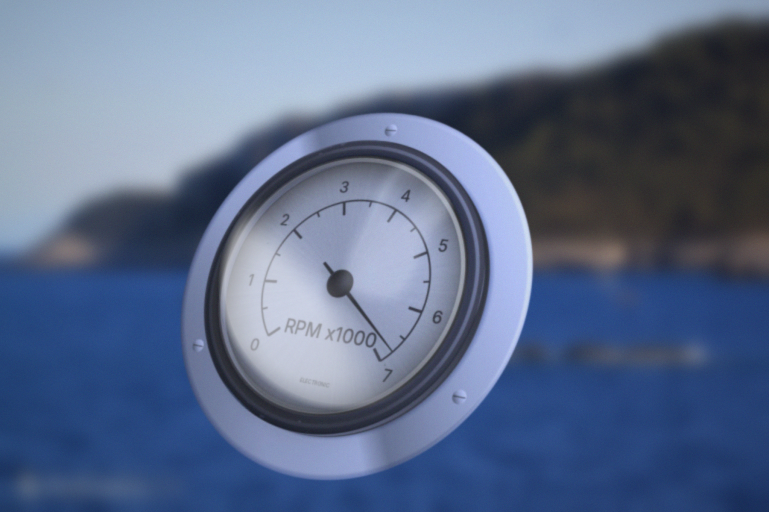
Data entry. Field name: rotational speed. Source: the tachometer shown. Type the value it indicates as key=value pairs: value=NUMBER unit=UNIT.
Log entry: value=6750 unit=rpm
